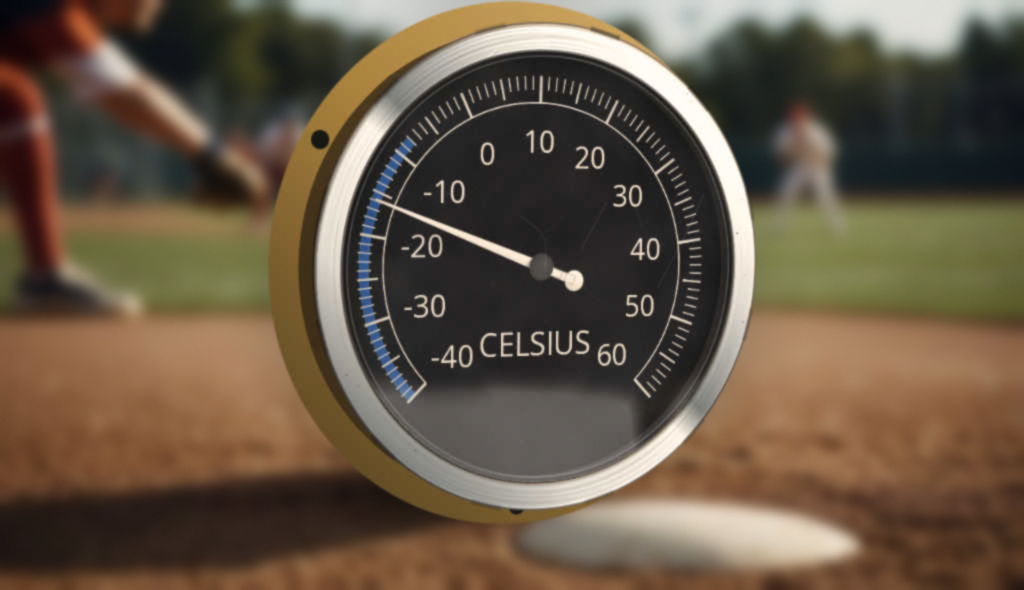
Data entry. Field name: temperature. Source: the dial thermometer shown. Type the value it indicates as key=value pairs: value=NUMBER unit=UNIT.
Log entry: value=-16 unit=°C
